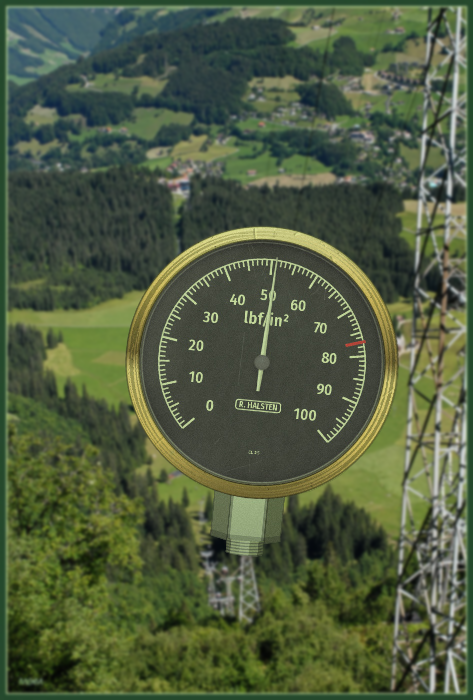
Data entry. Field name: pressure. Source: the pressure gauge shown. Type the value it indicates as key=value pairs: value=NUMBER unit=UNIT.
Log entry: value=51 unit=psi
